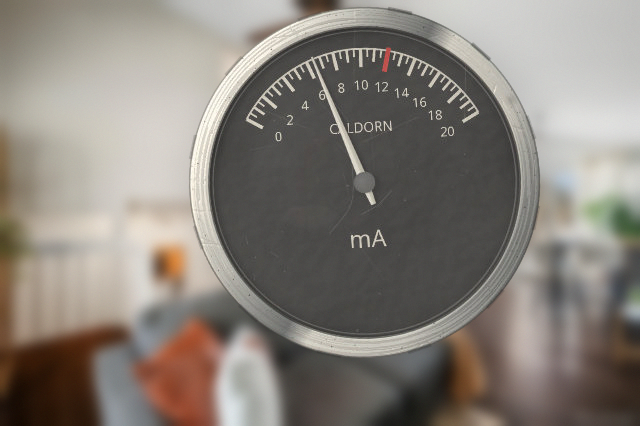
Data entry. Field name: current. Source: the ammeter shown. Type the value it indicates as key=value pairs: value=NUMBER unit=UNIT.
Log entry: value=6.5 unit=mA
